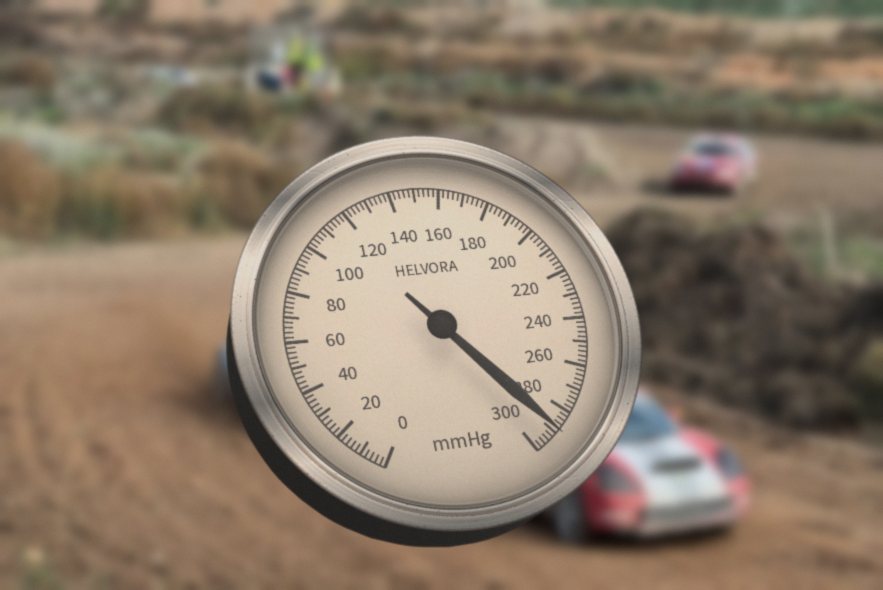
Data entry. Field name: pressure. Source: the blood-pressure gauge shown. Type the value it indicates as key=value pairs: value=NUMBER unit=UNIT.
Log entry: value=290 unit=mmHg
